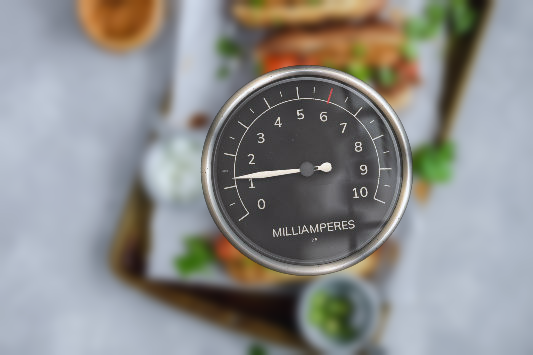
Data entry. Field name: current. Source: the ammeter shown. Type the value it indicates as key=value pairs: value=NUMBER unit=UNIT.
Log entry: value=1.25 unit=mA
